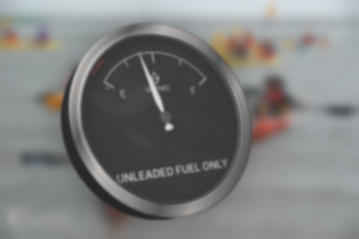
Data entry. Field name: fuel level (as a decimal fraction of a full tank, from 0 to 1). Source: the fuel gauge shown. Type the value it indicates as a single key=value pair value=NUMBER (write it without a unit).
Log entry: value=0.375
